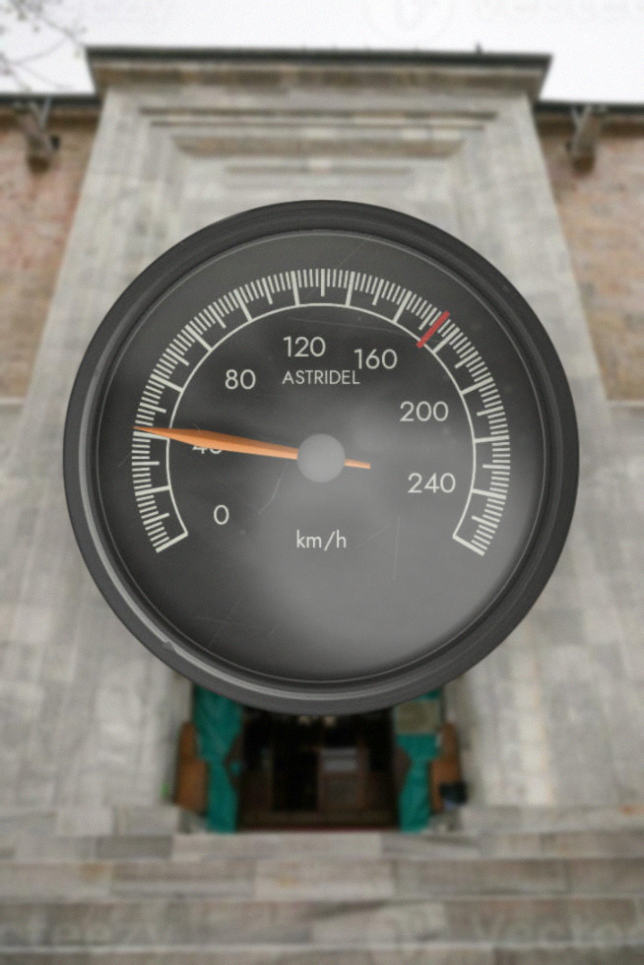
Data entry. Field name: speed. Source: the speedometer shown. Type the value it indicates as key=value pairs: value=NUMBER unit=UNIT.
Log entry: value=42 unit=km/h
